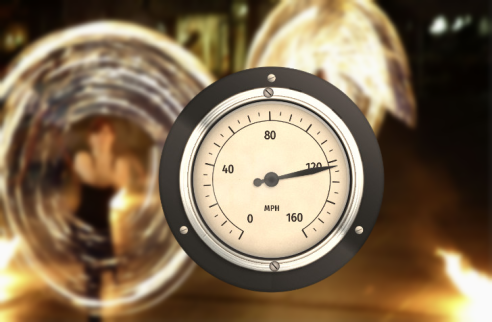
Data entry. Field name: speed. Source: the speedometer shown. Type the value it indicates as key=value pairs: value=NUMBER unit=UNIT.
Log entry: value=122.5 unit=mph
